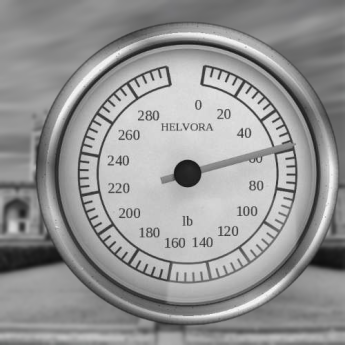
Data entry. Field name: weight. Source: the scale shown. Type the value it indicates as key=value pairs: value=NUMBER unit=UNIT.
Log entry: value=58 unit=lb
